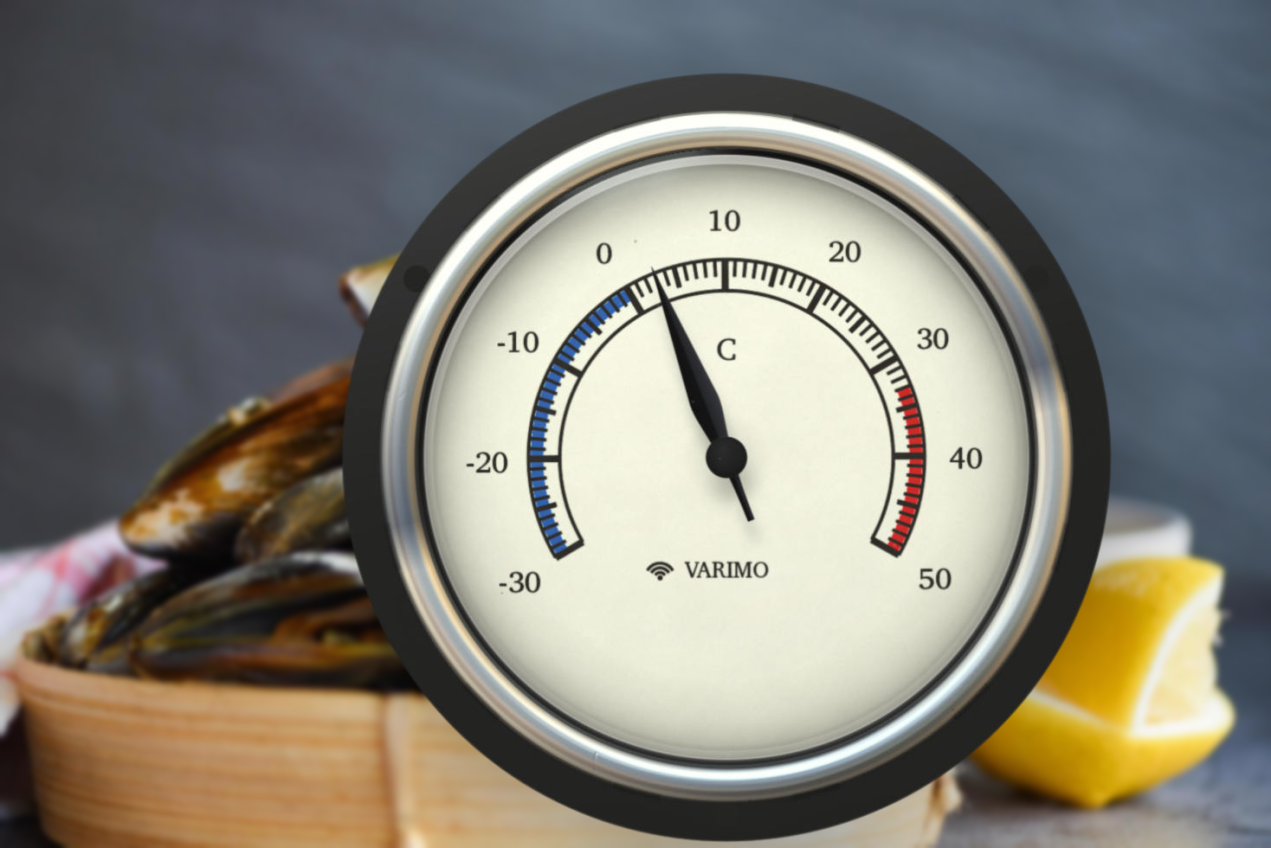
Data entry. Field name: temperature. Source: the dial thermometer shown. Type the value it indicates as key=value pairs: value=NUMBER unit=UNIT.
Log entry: value=3 unit=°C
